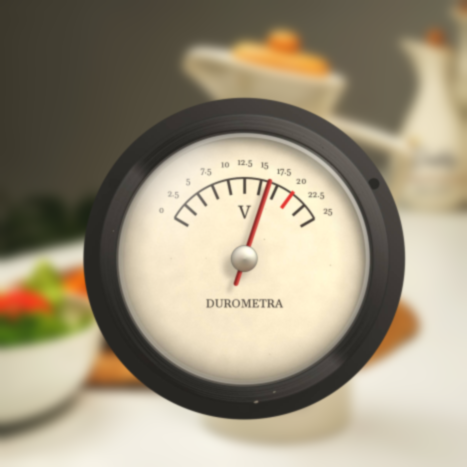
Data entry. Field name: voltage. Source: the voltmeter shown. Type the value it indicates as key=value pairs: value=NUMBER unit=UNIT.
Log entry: value=16.25 unit=V
